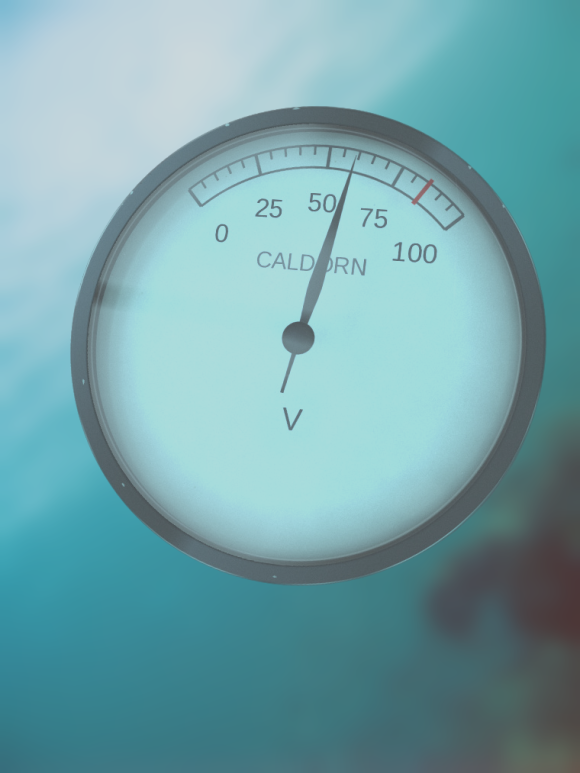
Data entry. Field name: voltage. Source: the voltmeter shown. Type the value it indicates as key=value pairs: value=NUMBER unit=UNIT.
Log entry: value=60 unit=V
